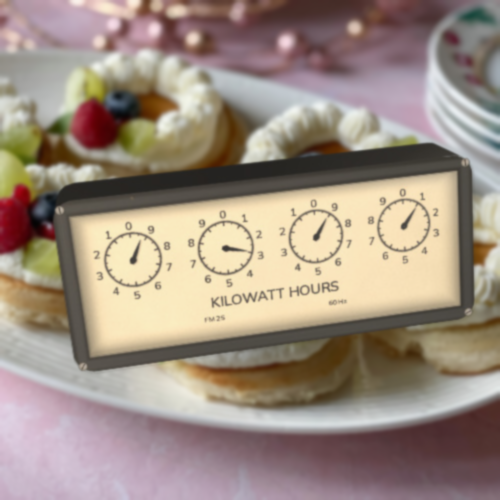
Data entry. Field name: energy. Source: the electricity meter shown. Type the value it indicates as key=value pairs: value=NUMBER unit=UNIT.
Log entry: value=9291 unit=kWh
